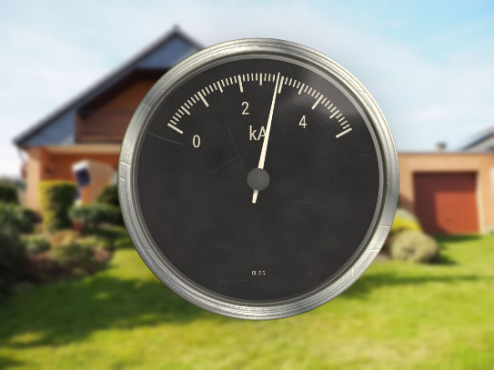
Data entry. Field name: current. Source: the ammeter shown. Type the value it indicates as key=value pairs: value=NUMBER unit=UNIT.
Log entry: value=2.9 unit=kA
